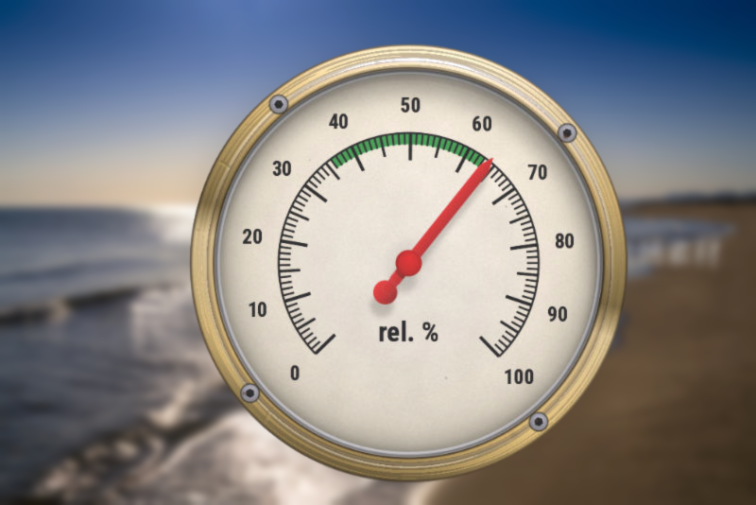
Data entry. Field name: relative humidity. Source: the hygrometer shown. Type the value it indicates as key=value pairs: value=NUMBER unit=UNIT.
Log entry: value=64 unit=%
